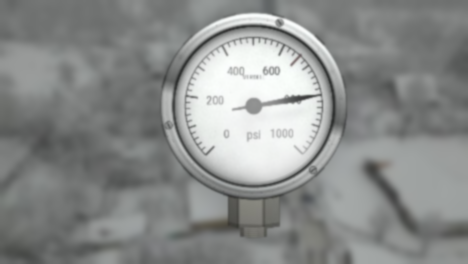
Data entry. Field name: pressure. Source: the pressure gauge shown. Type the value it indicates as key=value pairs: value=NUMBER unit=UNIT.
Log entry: value=800 unit=psi
